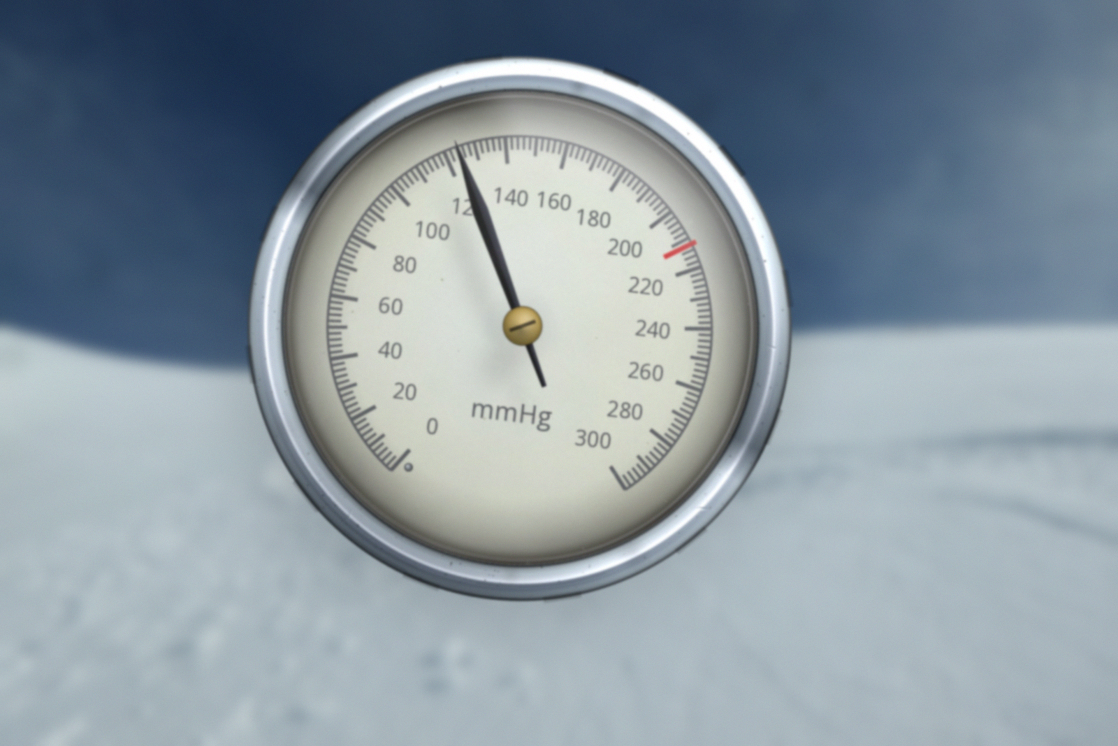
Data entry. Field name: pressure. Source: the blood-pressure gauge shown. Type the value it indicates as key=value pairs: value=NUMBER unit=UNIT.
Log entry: value=124 unit=mmHg
